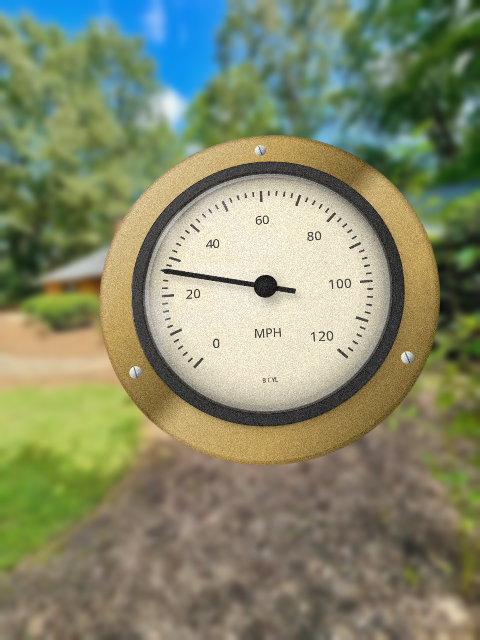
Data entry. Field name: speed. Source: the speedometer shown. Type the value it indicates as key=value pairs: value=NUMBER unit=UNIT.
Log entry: value=26 unit=mph
